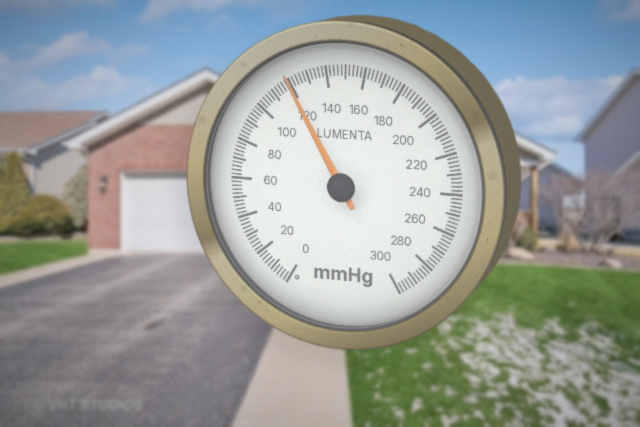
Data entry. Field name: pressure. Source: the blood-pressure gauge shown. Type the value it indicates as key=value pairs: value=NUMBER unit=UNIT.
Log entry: value=120 unit=mmHg
